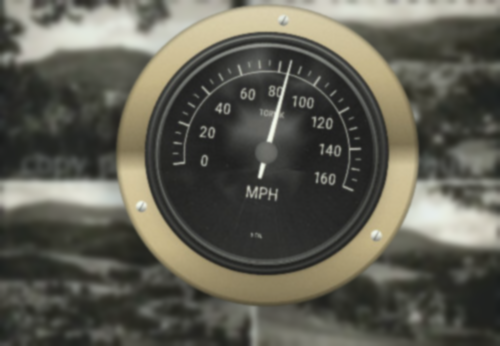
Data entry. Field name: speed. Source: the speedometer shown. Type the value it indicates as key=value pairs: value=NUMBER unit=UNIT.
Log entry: value=85 unit=mph
